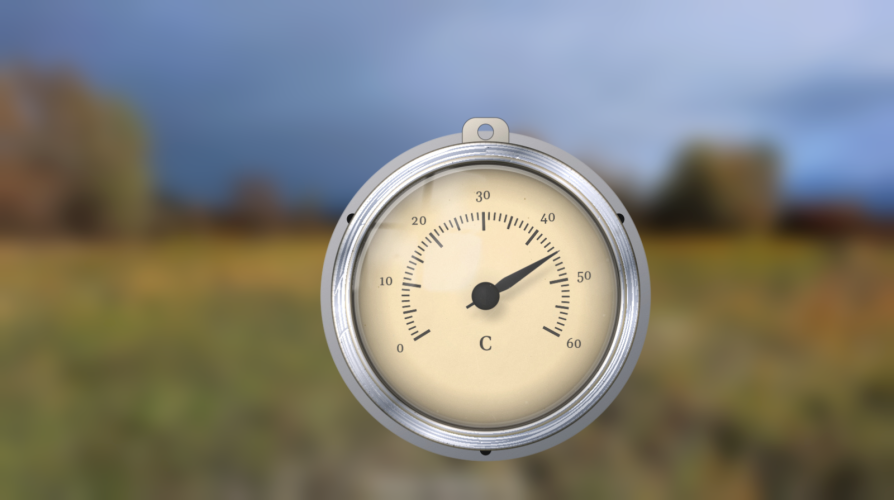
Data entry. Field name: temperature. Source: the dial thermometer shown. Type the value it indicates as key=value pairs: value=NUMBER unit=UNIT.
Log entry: value=45 unit=°C
